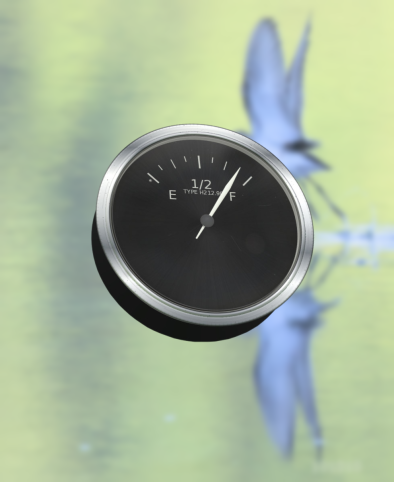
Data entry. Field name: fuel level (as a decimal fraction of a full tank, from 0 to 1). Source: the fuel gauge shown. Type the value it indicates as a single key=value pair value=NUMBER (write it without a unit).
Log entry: value=0.875
